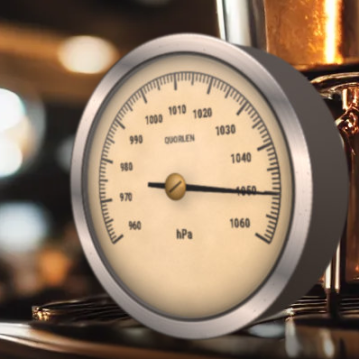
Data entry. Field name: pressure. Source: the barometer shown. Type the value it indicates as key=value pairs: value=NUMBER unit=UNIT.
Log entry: value=1050 unit=hPa
